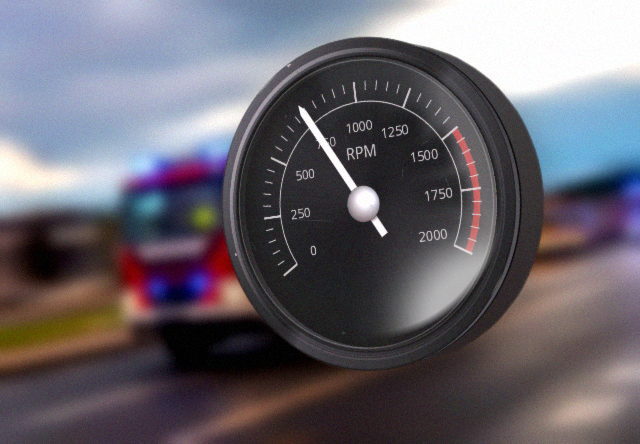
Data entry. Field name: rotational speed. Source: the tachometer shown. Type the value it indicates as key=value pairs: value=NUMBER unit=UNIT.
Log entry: value=750 unit=rpm
